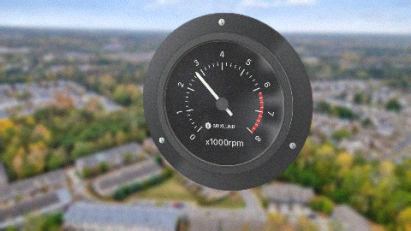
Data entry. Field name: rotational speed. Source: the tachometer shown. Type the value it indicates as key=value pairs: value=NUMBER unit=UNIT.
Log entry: value=2800 unit=rpm
